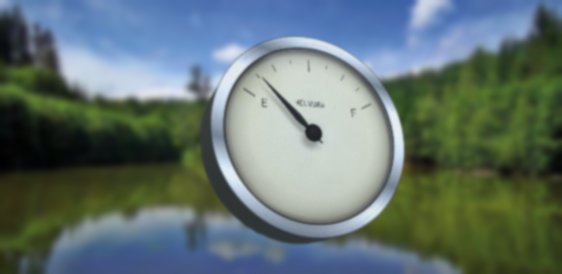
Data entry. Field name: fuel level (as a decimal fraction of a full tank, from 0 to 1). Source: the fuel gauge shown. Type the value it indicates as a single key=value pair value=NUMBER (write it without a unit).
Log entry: value=0.125
